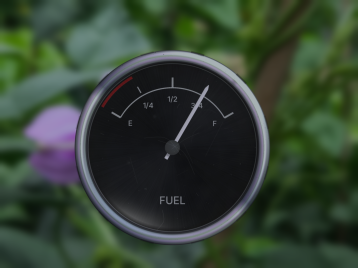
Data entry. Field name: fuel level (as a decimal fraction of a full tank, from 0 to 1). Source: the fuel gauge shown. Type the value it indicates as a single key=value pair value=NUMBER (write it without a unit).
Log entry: value=0.75
